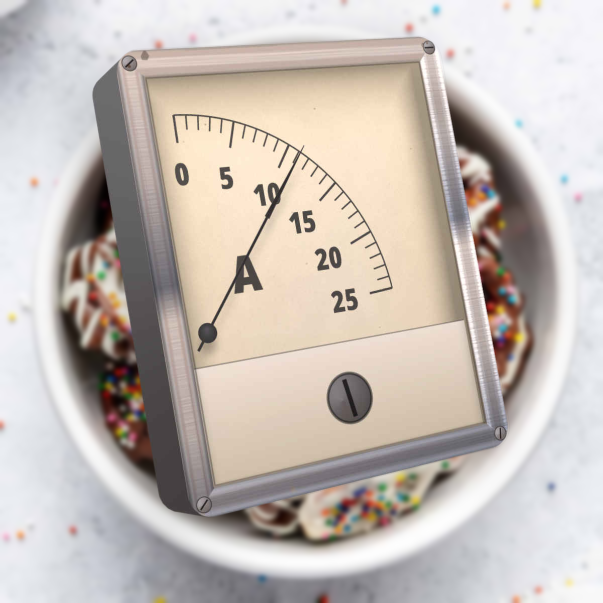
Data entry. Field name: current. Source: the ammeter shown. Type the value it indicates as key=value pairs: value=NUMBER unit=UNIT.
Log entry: value=11 unit=A
